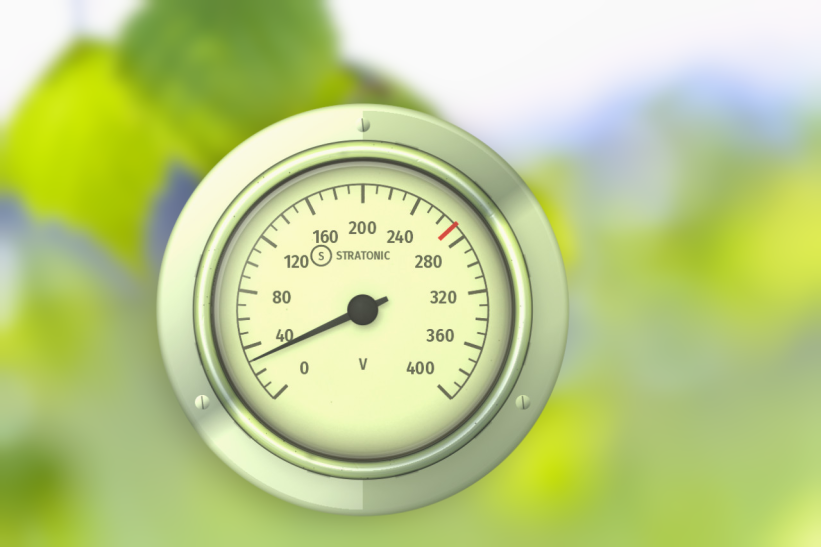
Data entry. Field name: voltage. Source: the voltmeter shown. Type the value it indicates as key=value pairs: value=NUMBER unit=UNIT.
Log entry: value=30 unit=V
